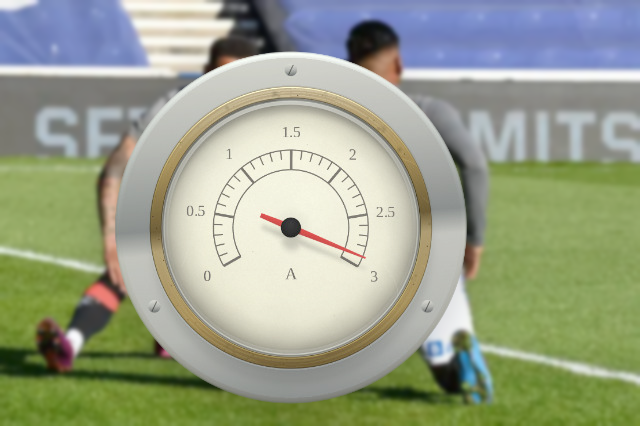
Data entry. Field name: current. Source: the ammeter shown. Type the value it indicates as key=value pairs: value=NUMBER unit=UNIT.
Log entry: value=2.9 unit=A
